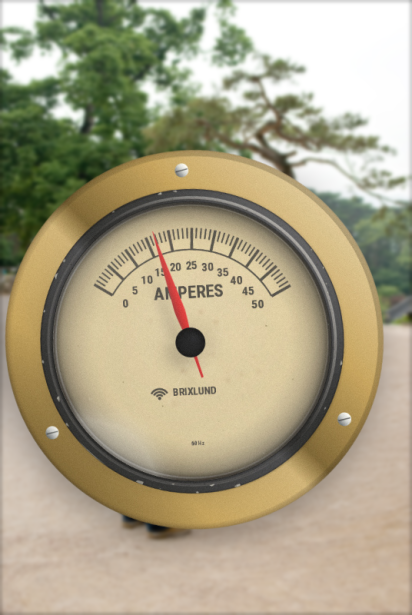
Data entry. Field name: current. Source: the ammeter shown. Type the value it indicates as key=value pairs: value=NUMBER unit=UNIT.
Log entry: value=17 unit=A
